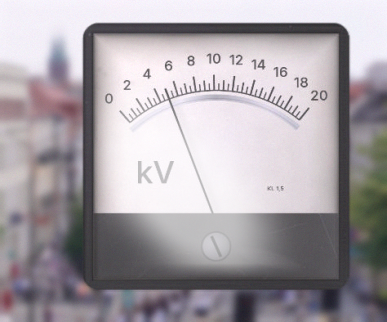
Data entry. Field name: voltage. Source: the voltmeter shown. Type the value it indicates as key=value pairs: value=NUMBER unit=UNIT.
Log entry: value=5 unit=kV
